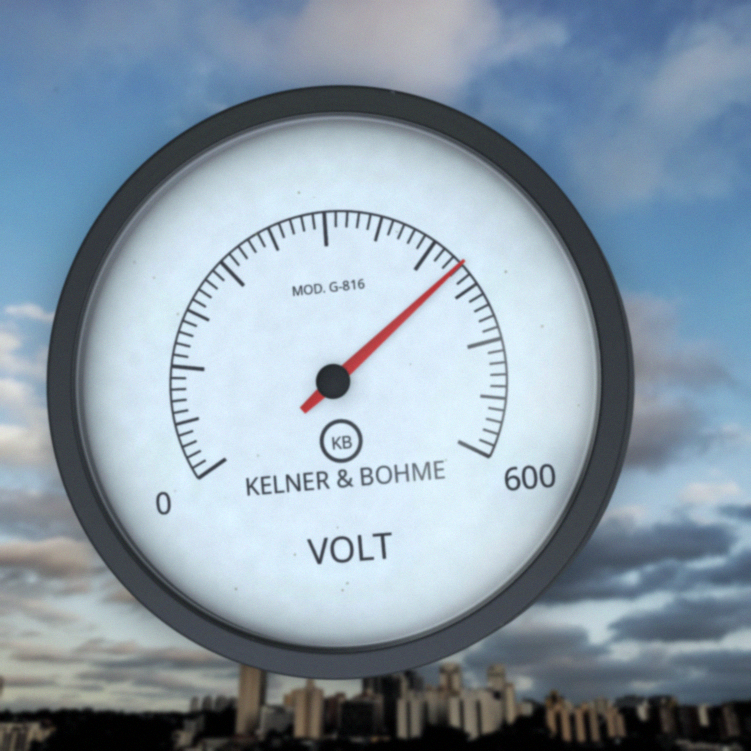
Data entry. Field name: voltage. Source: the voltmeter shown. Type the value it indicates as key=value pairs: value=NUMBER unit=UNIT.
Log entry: value=430 unit=V
